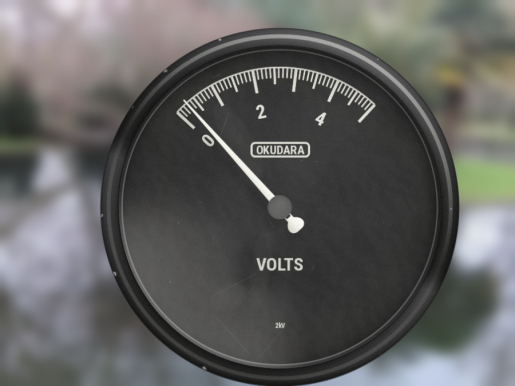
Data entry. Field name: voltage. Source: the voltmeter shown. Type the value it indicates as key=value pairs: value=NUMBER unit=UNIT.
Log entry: value=0.3 unit=V
